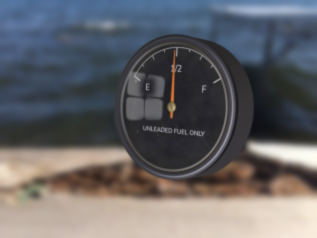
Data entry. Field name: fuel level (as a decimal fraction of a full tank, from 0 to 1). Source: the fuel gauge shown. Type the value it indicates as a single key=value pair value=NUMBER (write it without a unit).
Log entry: value=0.5
